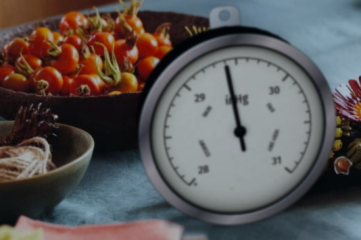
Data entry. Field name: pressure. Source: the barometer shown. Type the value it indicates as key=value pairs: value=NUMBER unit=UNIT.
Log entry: value=29.4 unit=inHg
